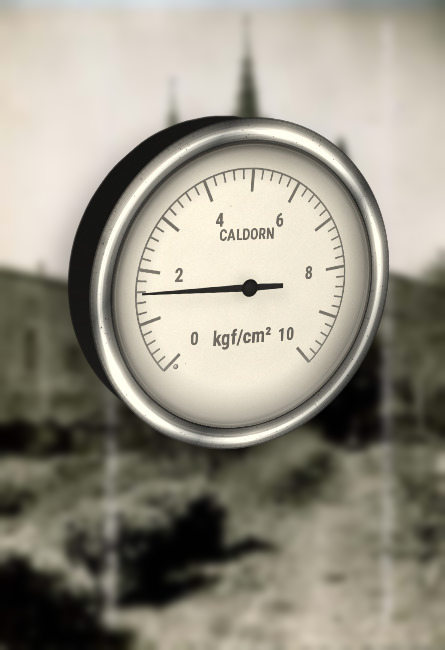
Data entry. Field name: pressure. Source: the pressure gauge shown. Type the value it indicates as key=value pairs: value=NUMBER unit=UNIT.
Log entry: value=1.6 unit=kg/cm²
